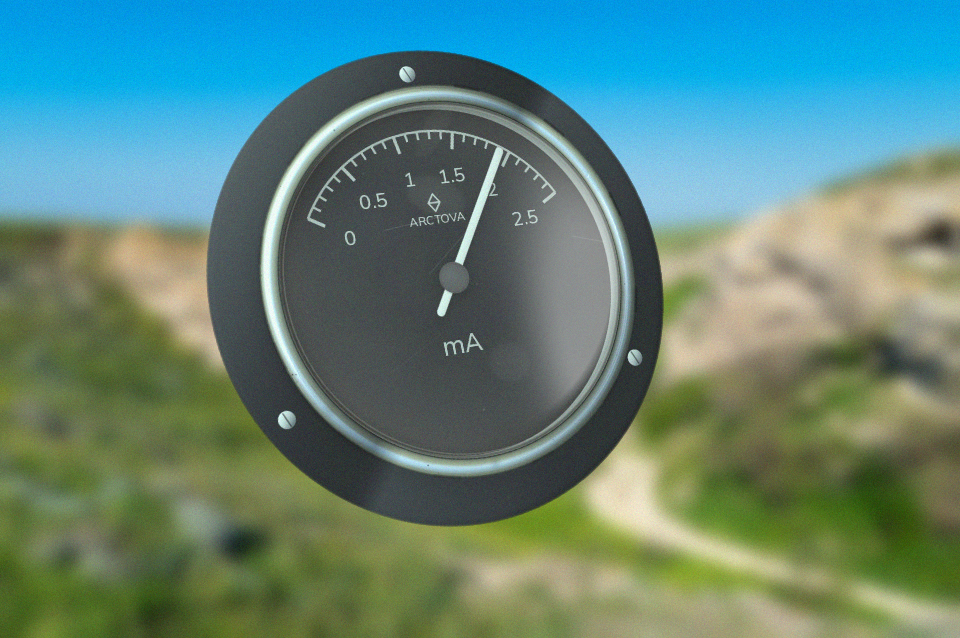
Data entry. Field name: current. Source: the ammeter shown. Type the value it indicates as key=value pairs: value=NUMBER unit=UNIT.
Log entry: value=1.9 unit=mA
